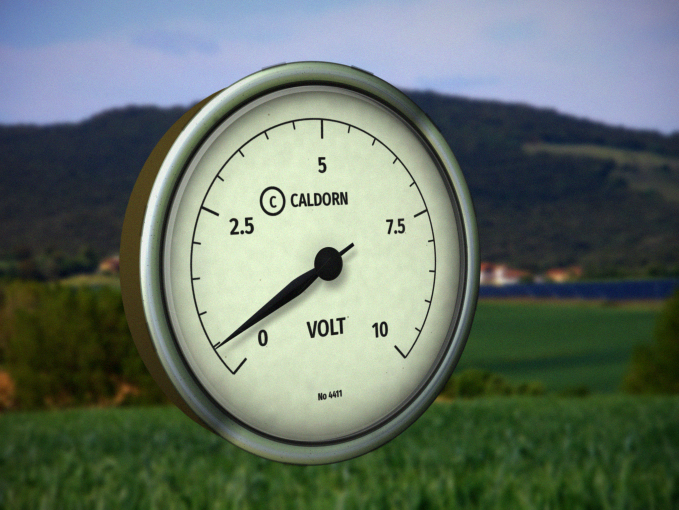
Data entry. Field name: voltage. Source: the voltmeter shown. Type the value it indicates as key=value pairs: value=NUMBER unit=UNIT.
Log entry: value=0.5 unit=V
